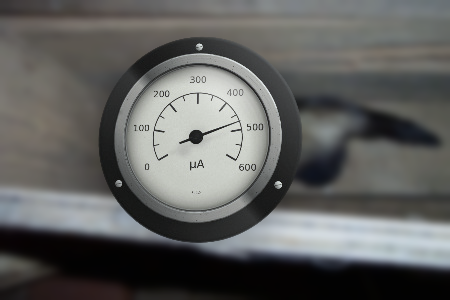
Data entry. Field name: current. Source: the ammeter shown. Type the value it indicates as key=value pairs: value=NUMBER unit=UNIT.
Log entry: value=475 unit=µA
